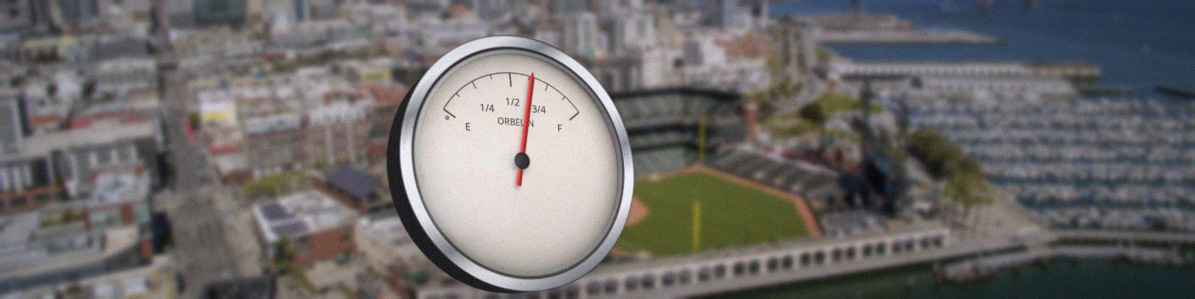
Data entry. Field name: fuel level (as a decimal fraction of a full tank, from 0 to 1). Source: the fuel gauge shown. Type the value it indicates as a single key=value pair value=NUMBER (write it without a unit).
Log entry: value=0.625
